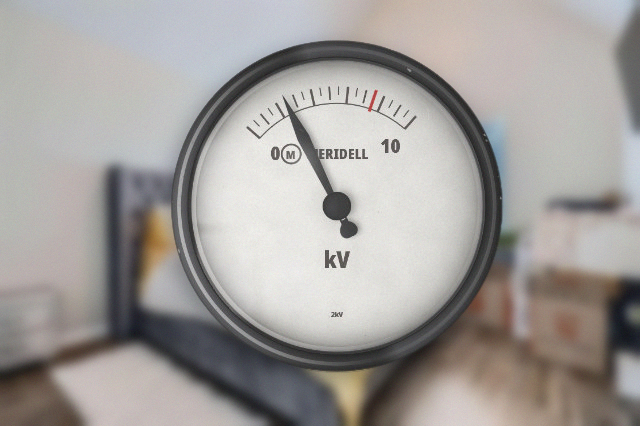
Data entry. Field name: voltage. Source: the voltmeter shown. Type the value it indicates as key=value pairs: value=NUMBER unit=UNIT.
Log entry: value=2.5 unit=kV
